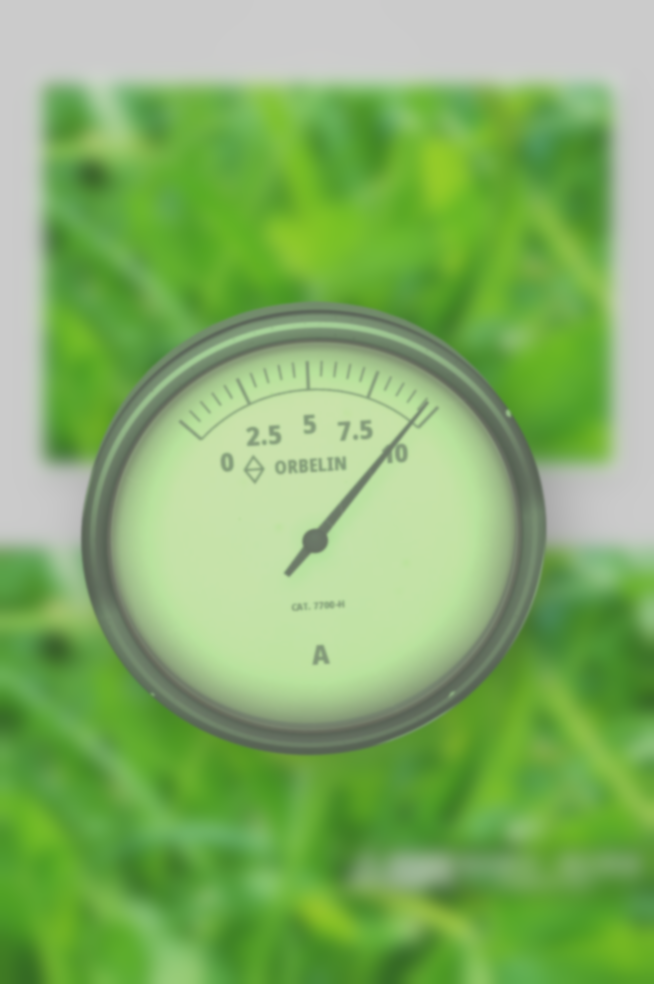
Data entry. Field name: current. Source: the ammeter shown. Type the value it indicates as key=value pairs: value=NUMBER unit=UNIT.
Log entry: value=9.5 unit=A
